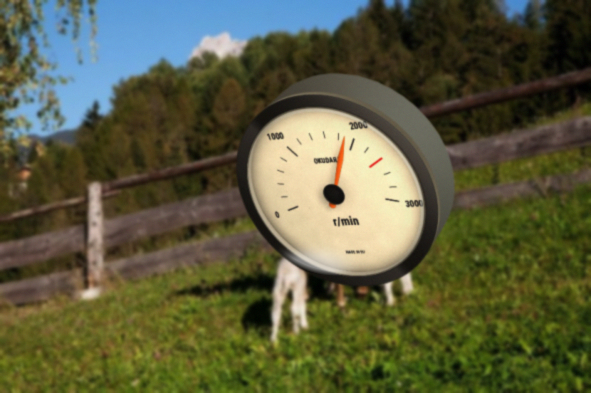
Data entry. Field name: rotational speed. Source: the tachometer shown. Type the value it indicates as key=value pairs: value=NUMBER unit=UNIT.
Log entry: value=1900 unit=rpm
